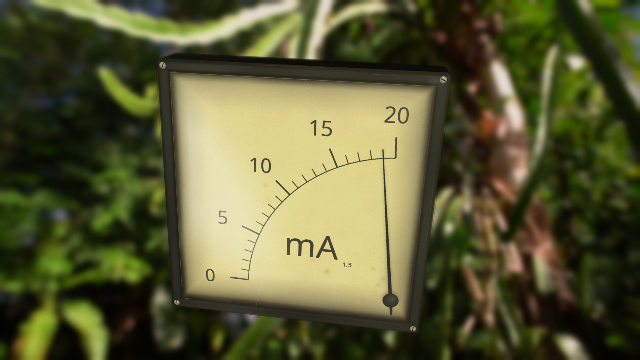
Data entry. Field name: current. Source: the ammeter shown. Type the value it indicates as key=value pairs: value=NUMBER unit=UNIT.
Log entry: value=19 unit=mA
